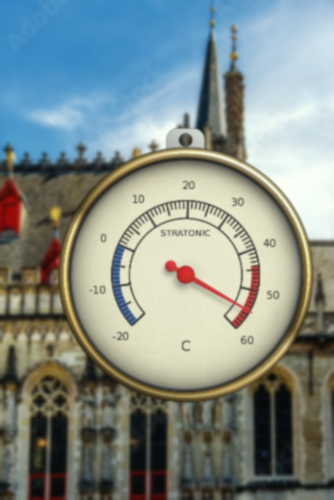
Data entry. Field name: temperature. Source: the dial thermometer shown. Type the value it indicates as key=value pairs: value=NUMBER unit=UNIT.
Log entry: value=55 unit=°C
